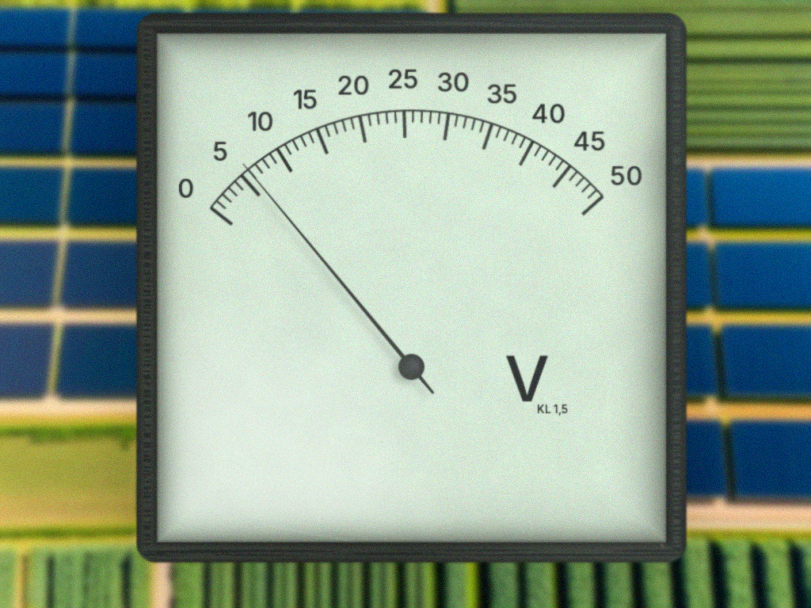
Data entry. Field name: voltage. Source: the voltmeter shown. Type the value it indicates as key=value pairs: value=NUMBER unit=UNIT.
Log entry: value=6 unit=V
